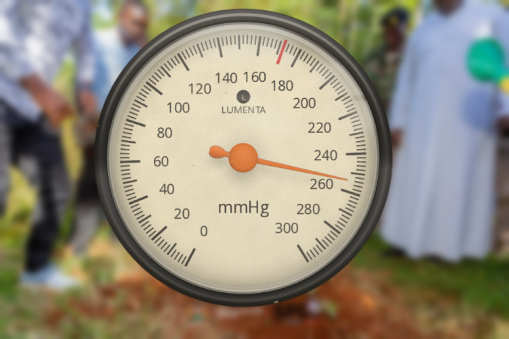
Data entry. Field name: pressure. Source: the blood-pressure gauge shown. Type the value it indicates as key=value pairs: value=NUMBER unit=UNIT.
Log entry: value=254 unit=mmHg
